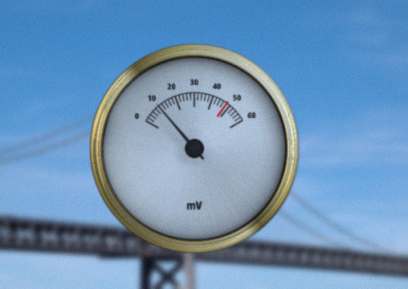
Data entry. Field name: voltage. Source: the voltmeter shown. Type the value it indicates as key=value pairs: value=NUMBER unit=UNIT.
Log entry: value=10 unit=mV
